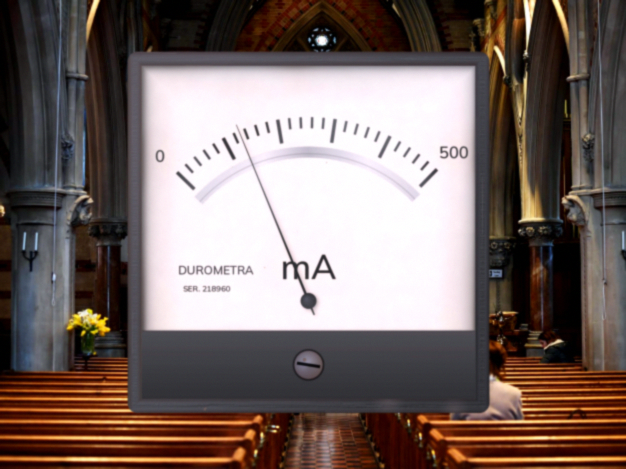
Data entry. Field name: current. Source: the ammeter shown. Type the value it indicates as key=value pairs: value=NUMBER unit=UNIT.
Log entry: value=130 unit=mA
